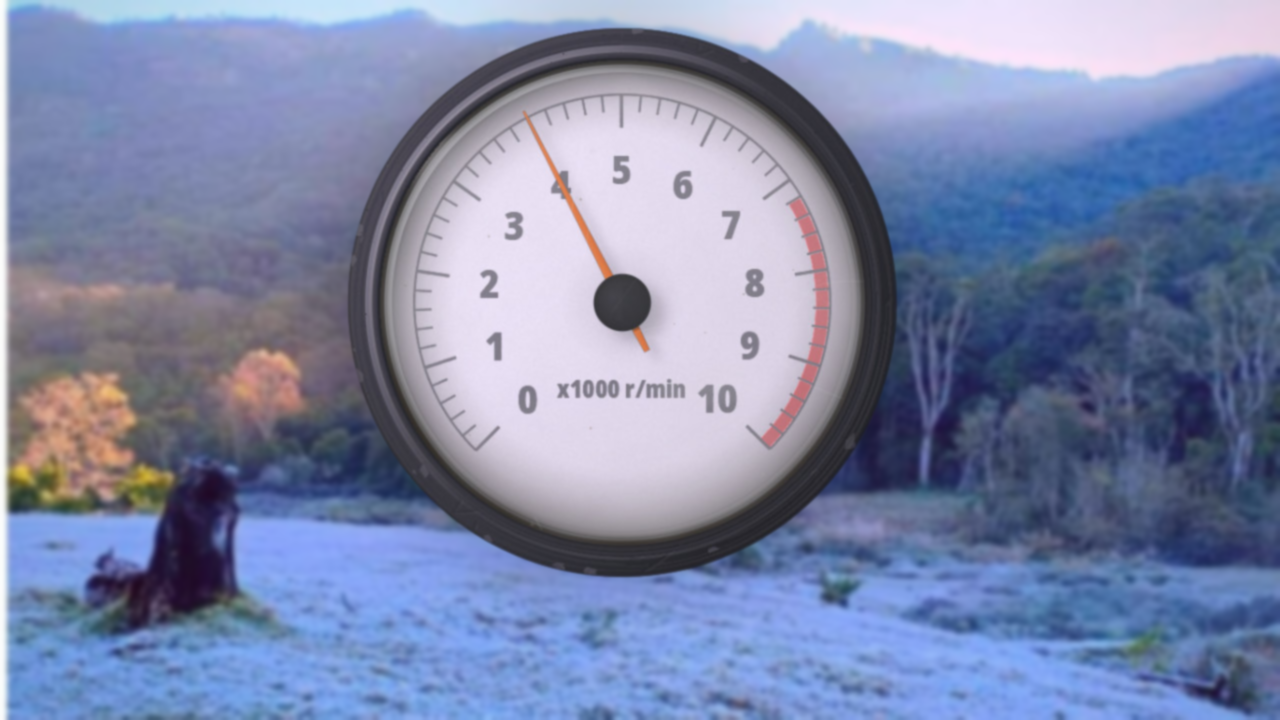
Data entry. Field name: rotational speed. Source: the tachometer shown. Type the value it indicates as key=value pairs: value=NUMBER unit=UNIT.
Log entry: value=4000 unit=rpm
